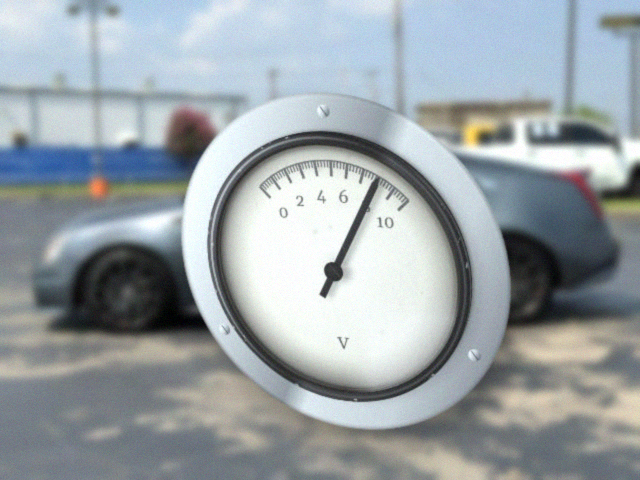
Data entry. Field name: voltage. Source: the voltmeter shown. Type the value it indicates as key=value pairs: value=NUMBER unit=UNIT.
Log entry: value=8 unit=V
